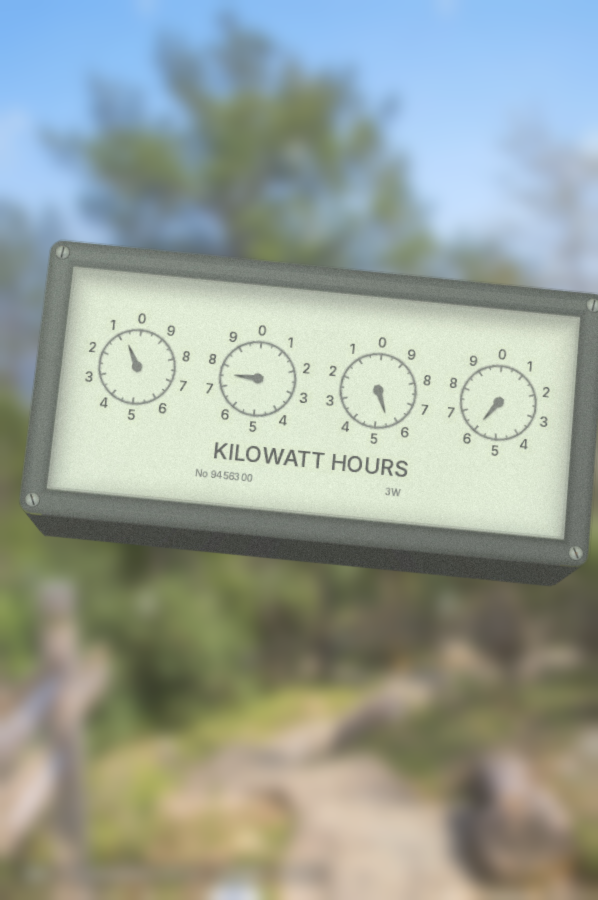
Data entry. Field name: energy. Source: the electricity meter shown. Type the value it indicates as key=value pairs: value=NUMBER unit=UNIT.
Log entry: value=756 unit=kWh
